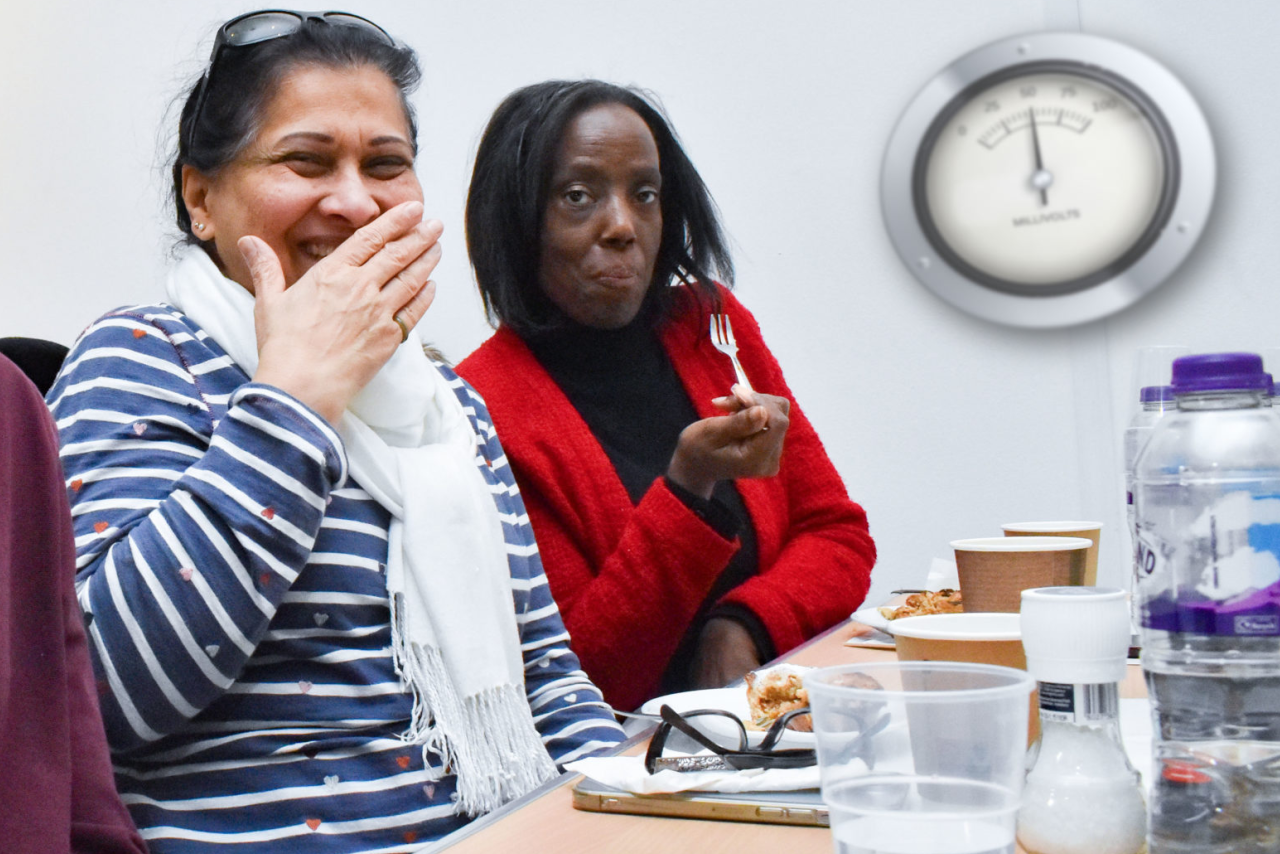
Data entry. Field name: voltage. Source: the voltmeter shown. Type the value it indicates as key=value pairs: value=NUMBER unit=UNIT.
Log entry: value=50 unit=mV
